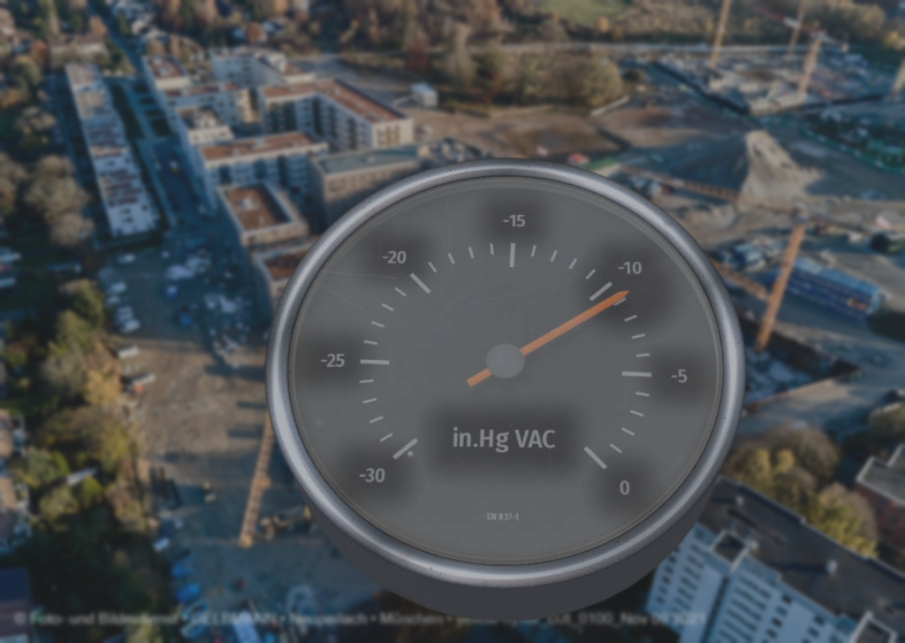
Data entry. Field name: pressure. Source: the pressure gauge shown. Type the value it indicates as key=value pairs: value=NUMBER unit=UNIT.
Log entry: value=-9 unit=inHg
